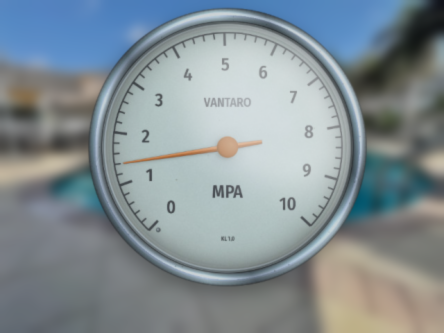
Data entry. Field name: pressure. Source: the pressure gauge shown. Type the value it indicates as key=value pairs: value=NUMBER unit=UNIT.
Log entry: value=1.4 unit=MPa
